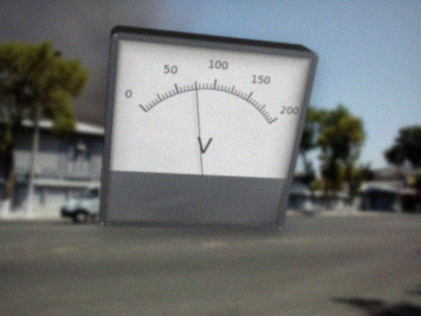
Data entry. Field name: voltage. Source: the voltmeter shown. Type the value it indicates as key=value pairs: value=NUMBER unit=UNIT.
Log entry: value=75 unit=V
